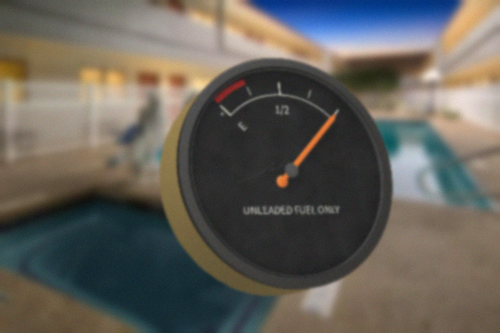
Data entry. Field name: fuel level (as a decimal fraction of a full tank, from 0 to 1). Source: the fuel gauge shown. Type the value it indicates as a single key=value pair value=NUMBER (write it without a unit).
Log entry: value=1
